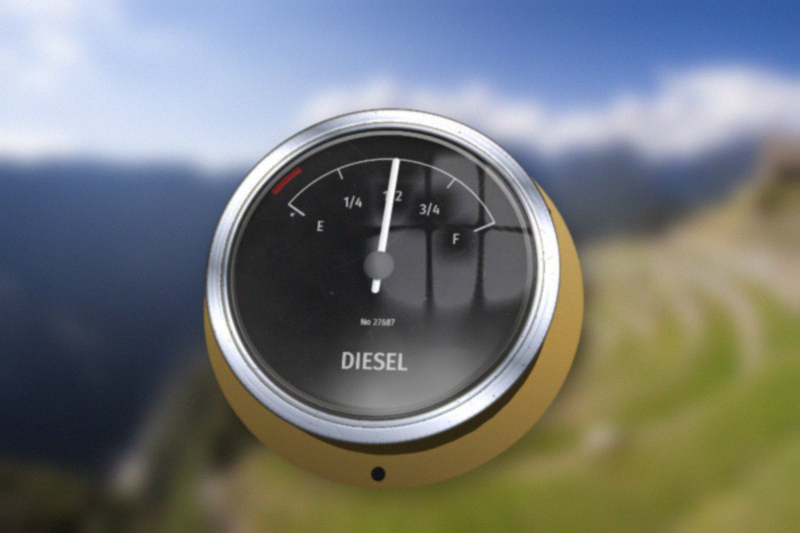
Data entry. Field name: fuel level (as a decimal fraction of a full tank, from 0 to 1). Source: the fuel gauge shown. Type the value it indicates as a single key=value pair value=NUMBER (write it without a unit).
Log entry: value=0.5
